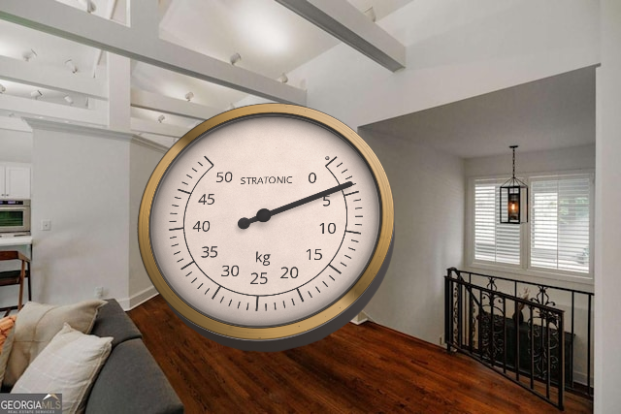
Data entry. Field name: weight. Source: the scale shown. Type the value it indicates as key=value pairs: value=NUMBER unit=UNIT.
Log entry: value=4 unit=kg
